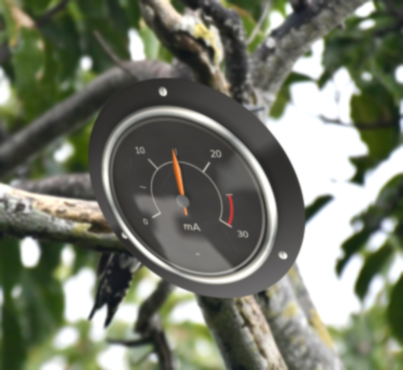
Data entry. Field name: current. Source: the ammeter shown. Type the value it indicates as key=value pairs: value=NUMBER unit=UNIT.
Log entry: value=15 unit=mA
